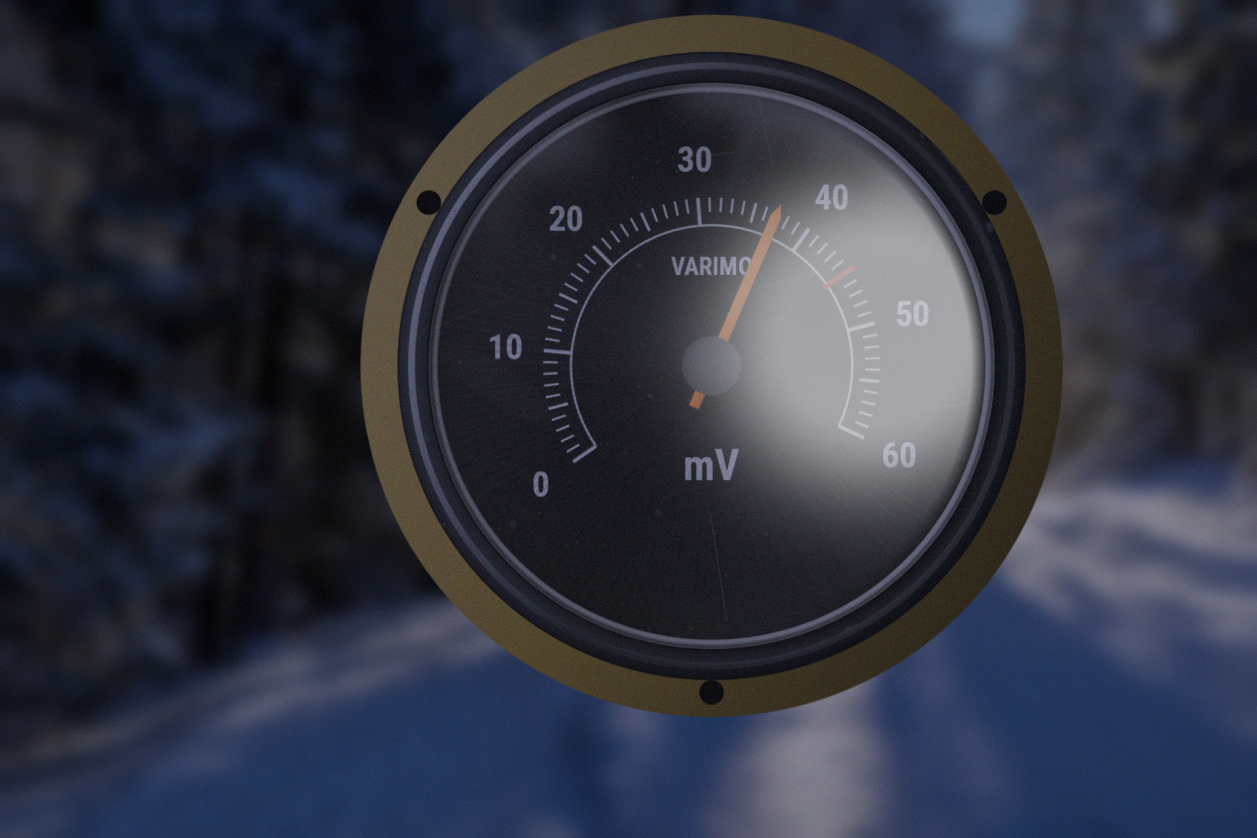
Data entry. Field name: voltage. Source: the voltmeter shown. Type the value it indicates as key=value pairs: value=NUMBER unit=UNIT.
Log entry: value=37 unit=mV
